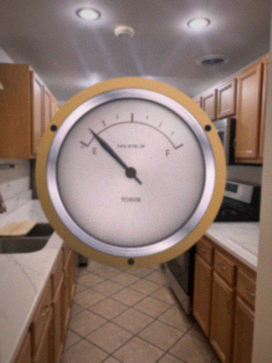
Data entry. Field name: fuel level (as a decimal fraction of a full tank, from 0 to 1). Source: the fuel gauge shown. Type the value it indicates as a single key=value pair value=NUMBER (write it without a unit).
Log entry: value=0.125
